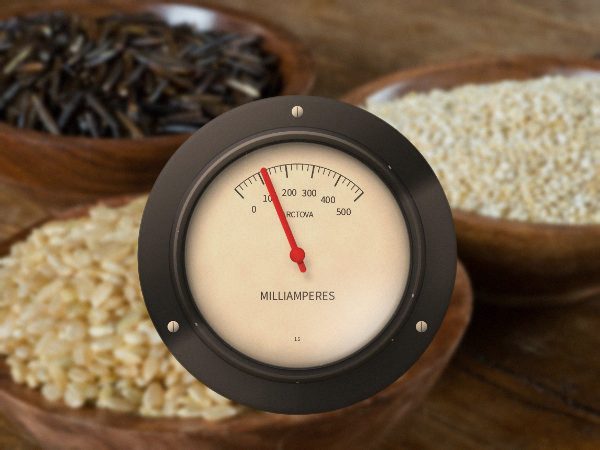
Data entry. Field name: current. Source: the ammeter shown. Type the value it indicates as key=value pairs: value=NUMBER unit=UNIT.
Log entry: value=120 unit=mA
